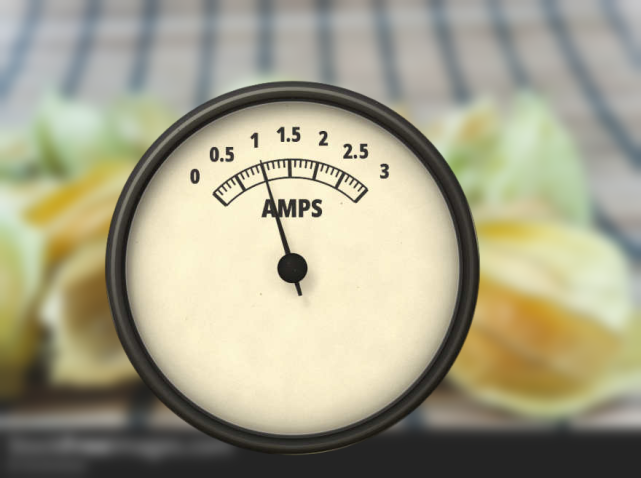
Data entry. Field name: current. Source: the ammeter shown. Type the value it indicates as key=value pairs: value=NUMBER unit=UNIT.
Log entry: value=1 unit=A
